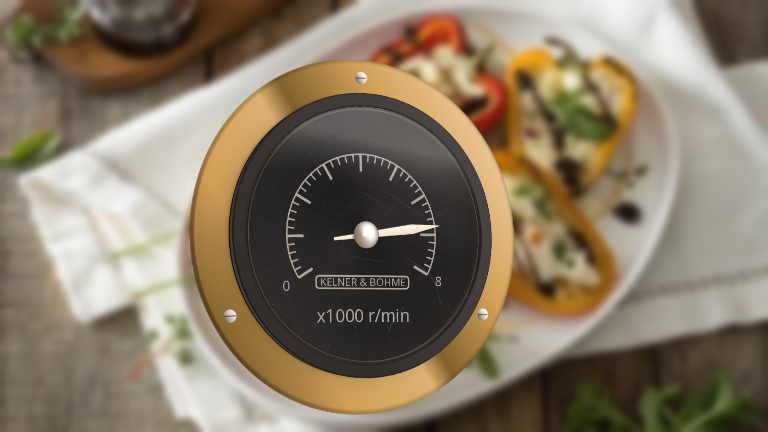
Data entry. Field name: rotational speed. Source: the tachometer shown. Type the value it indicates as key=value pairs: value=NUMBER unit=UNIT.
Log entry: value=6800 unit=rpm
